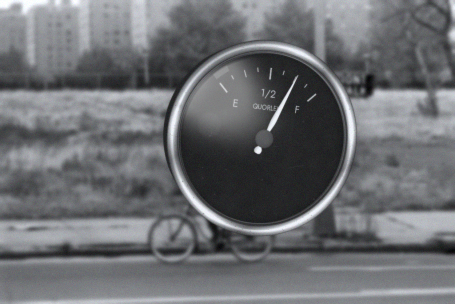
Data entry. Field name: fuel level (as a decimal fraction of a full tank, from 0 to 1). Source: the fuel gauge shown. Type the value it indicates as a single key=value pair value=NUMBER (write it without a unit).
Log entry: value=0.75
